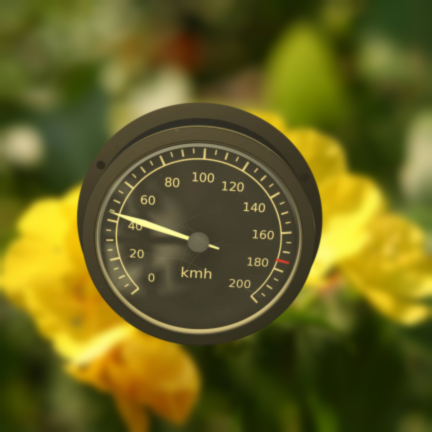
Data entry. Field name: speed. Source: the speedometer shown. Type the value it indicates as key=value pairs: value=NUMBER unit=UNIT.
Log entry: value=45 unit=km/h
